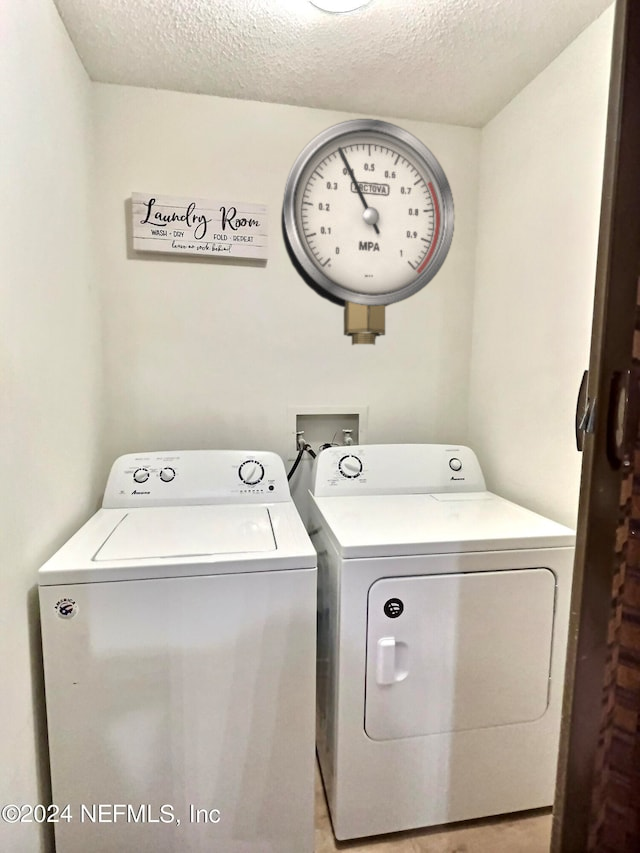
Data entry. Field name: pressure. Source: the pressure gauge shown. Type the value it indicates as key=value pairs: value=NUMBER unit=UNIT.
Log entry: value=0.4 unit=MPa
